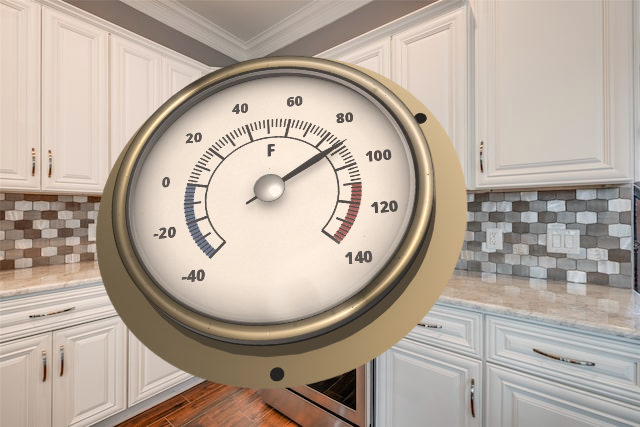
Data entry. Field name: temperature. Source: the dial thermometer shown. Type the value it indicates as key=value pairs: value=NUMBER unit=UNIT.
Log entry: value=90 unit=°F
